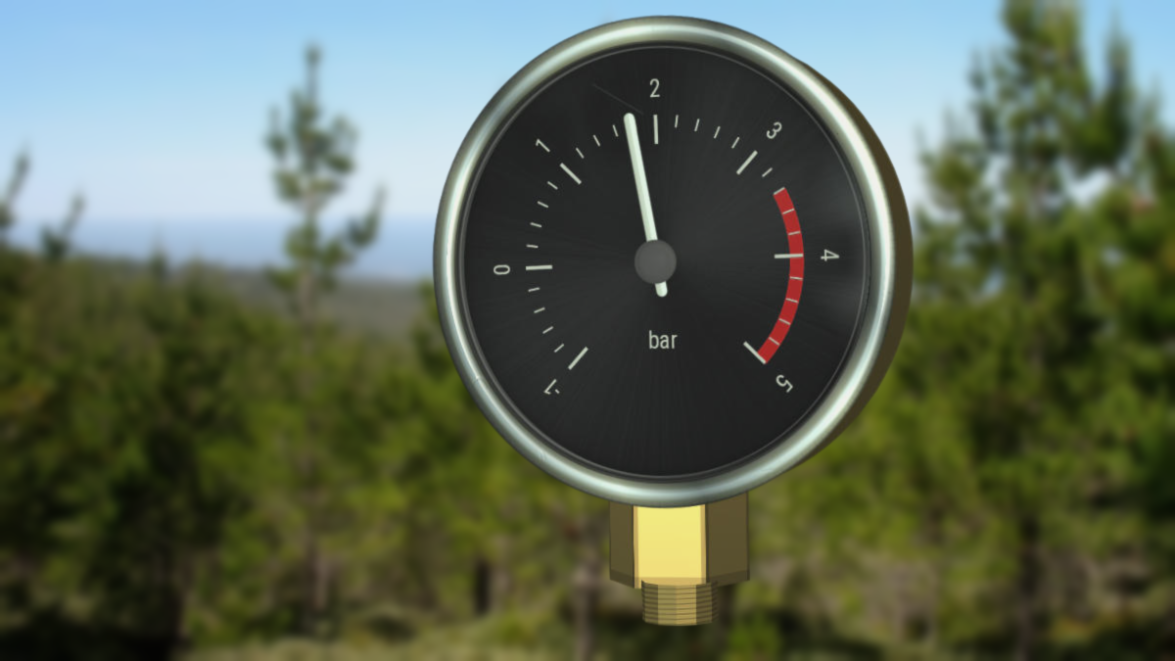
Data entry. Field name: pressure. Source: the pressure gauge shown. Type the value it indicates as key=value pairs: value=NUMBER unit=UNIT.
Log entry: value=1.8 unit=bar
